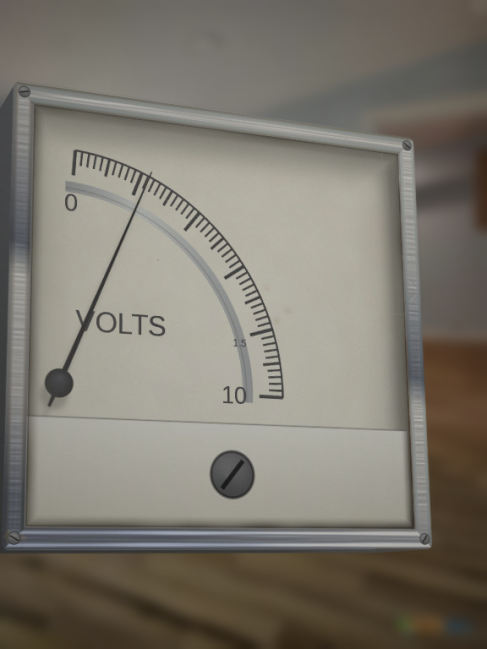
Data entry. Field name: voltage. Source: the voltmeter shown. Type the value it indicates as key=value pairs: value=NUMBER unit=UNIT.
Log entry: value=2.2 unit=V
